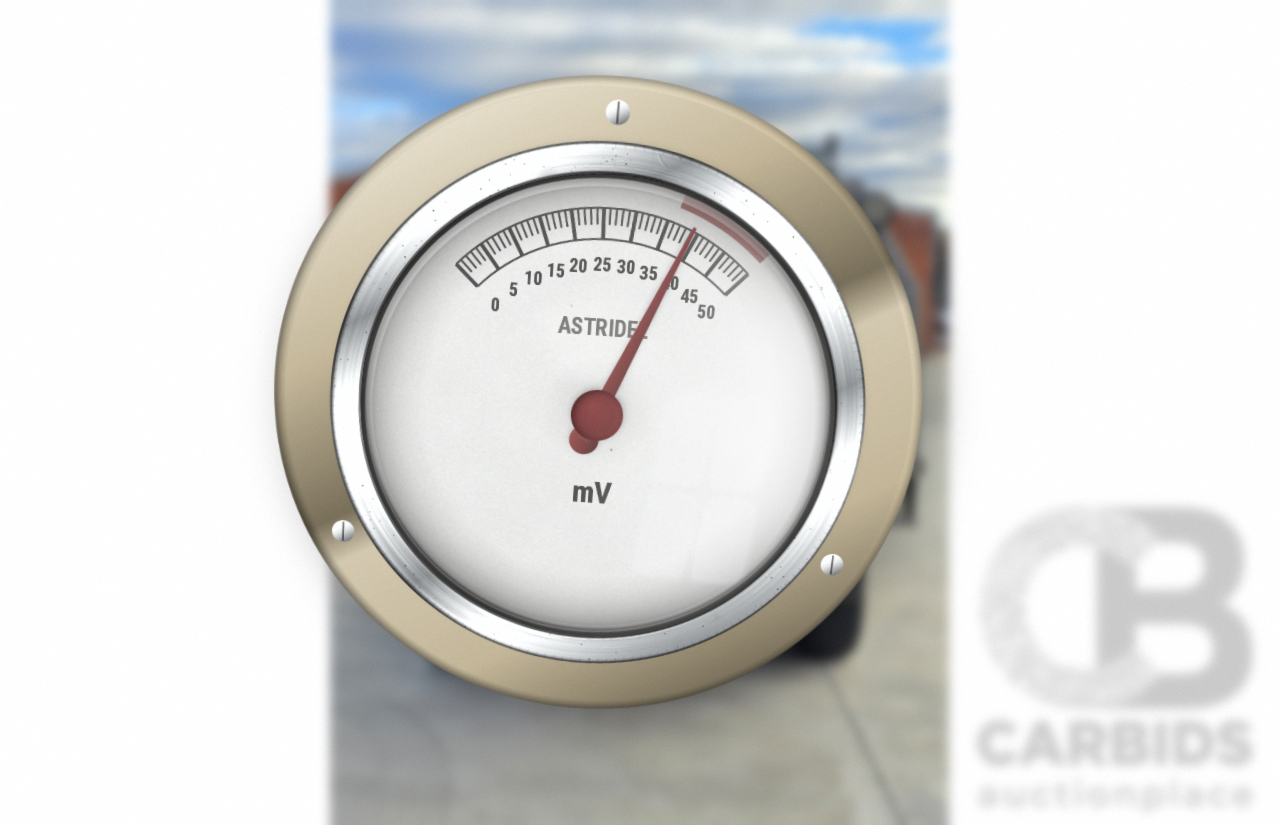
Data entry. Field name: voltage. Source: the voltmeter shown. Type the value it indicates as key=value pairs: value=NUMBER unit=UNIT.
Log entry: value=39 unit=mV
